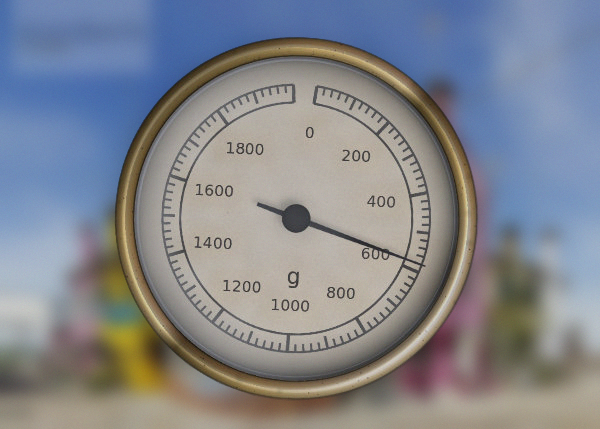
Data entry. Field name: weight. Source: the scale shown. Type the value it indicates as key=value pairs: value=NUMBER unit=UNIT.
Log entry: value=580 unit=g
